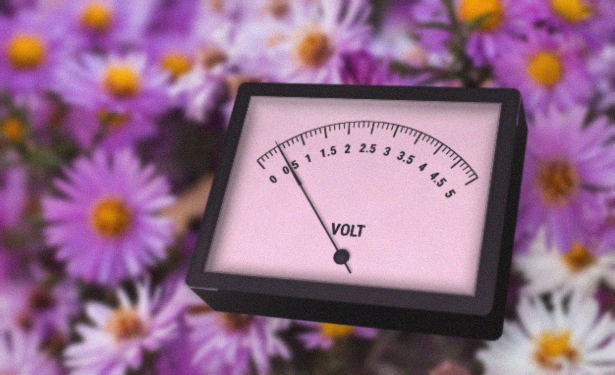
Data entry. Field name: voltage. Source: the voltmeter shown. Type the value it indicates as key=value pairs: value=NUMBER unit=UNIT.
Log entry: value=0.5 unit=V
